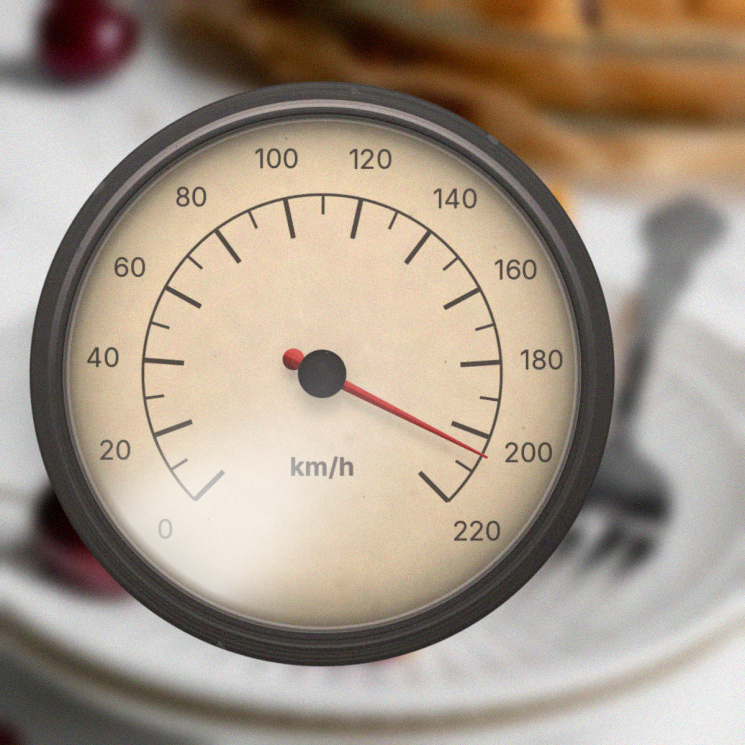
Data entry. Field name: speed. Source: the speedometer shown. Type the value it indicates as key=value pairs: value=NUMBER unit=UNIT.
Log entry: value=205 unit=km/h
